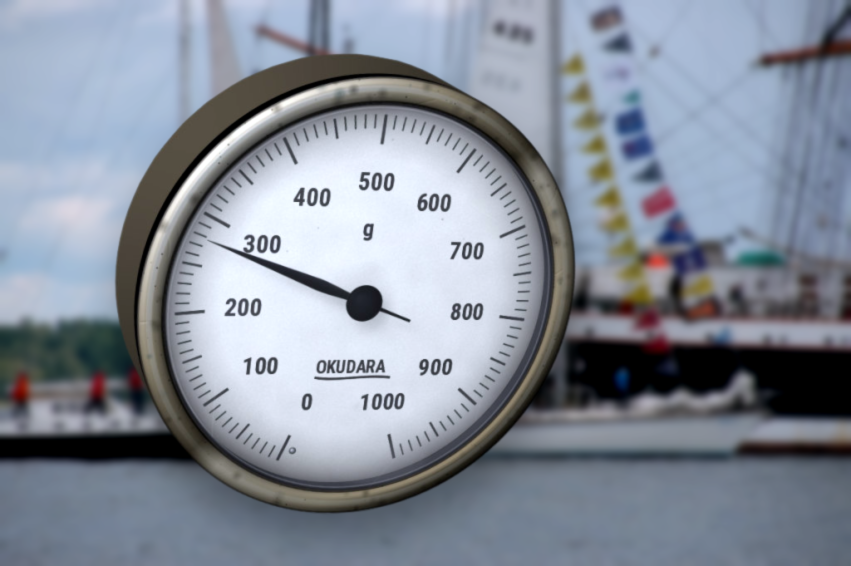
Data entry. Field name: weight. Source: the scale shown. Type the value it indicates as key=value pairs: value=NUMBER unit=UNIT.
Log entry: value=280 unit=g
